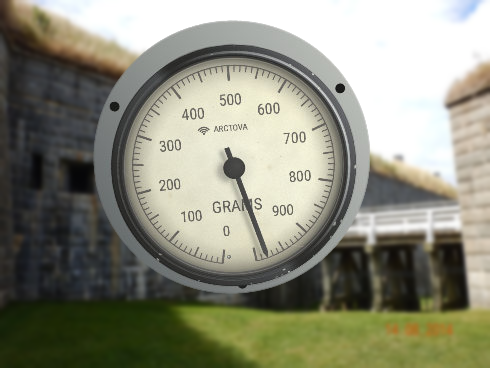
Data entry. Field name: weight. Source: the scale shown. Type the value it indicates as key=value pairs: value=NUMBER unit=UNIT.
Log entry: value=980 unit=g
